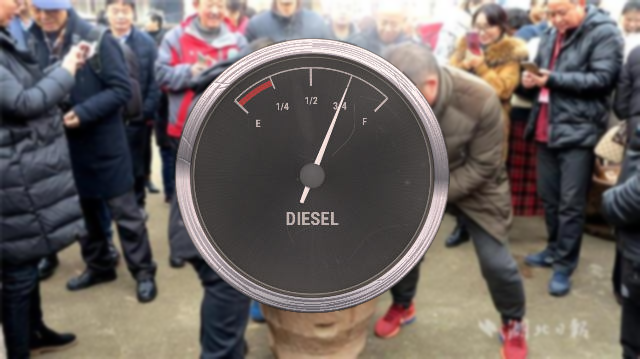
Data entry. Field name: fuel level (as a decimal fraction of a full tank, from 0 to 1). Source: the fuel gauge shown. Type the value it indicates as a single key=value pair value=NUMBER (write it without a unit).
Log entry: value=0.75
